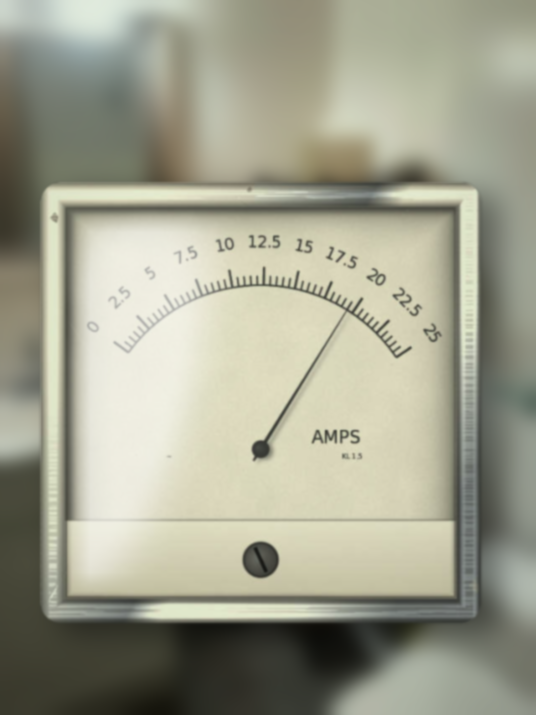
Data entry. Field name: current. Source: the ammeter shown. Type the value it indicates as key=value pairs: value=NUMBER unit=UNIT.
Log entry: value=19.5 unit=A
